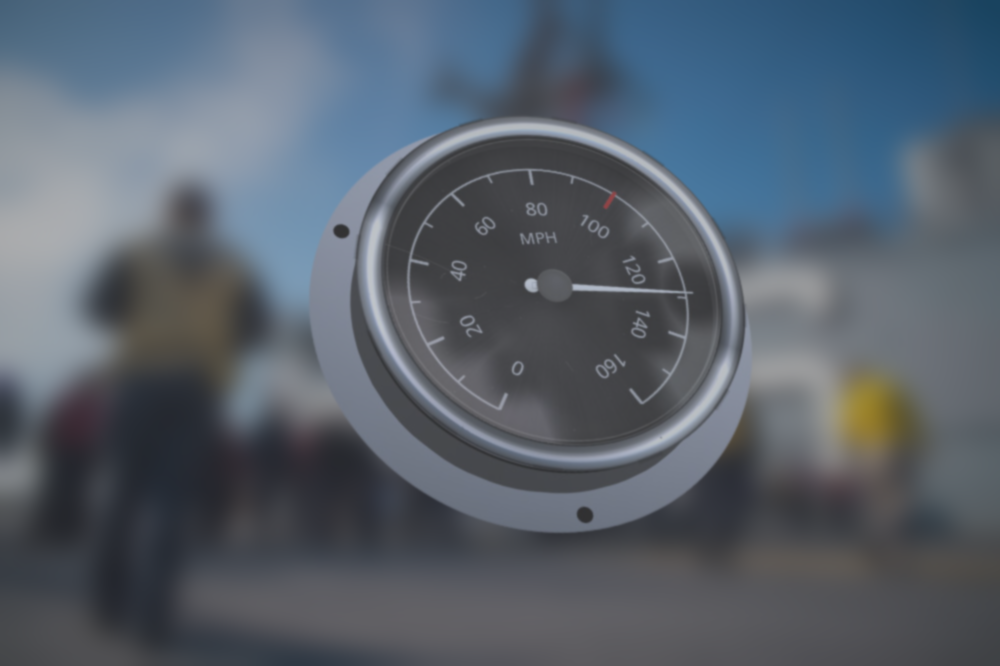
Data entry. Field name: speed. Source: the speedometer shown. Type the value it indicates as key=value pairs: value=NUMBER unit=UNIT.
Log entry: value=130 unit=mph
